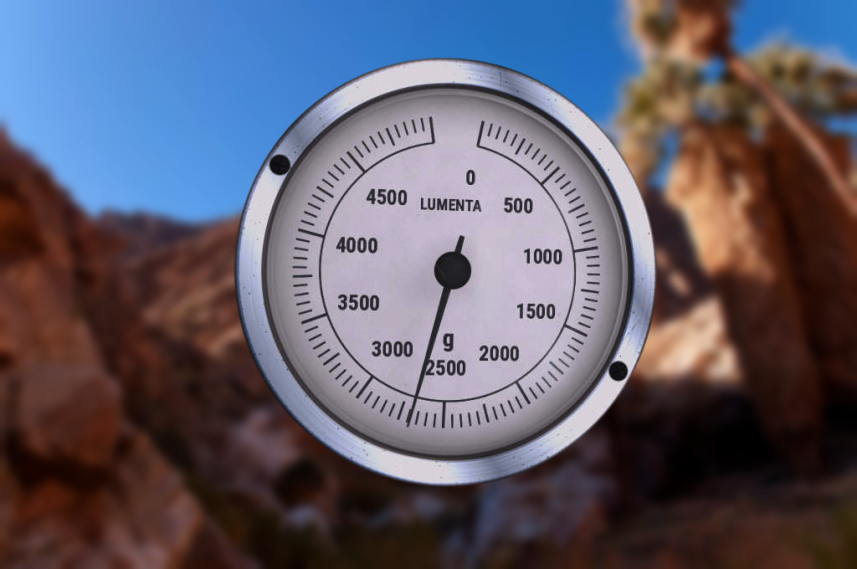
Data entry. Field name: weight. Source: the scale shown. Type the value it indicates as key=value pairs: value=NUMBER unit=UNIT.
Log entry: value=2700 unit=g
